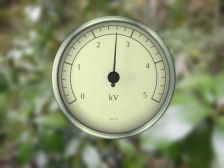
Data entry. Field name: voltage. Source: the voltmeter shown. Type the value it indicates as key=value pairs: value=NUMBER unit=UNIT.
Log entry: value=2.6 unit=kV
